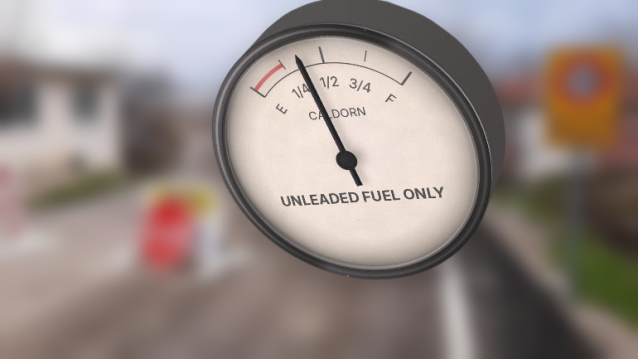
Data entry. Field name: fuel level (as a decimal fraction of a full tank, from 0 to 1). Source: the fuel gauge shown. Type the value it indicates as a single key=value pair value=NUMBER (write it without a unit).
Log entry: value=0.375
